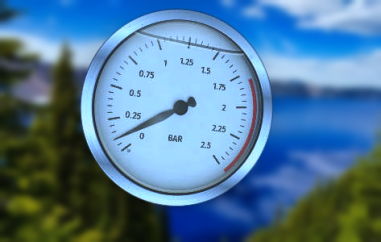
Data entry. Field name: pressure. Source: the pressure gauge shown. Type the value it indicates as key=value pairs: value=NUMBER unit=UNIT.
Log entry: value=0.1 unit=bar
